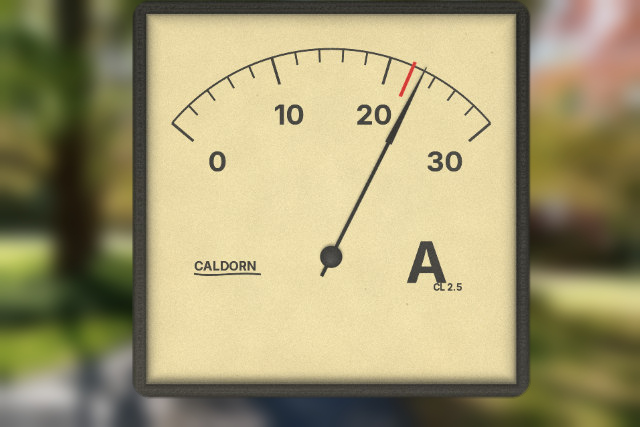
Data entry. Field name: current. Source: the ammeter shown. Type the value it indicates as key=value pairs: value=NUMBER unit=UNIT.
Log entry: value=23 unit=A
